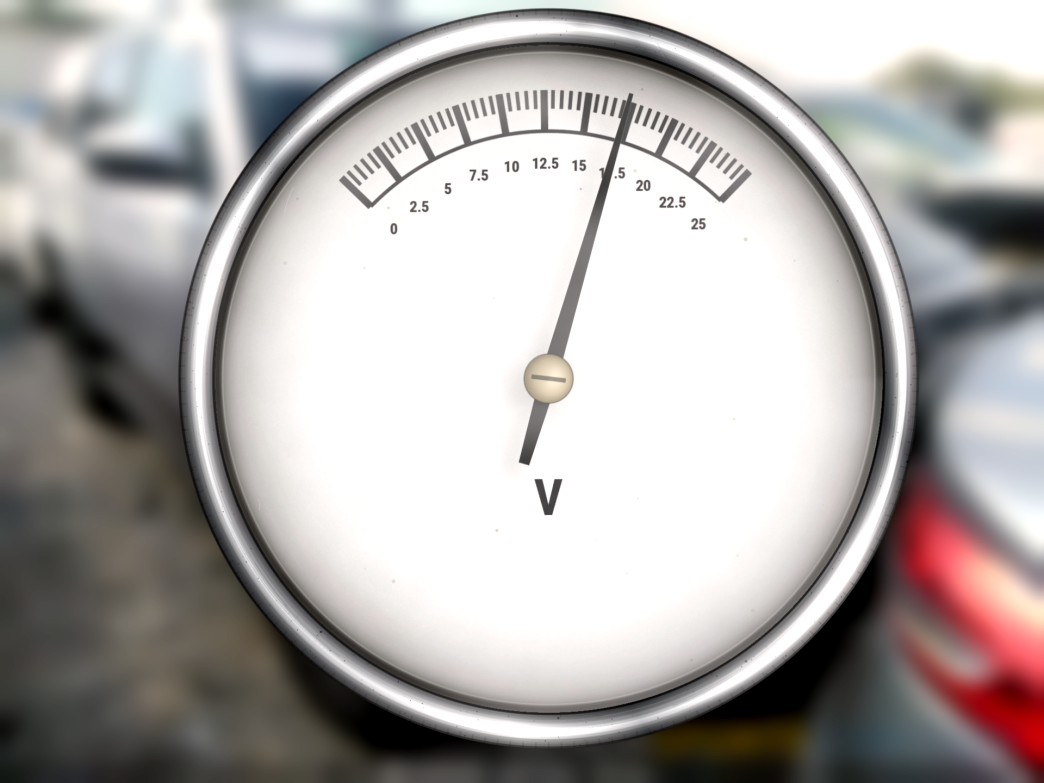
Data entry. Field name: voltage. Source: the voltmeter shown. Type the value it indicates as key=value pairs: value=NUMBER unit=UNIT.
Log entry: value=17.25 unit=V
